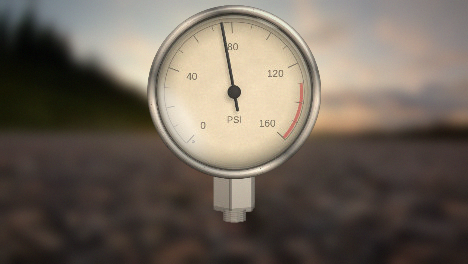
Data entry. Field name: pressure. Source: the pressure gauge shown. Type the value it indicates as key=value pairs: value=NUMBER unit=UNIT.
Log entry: value=75 unit=psi
